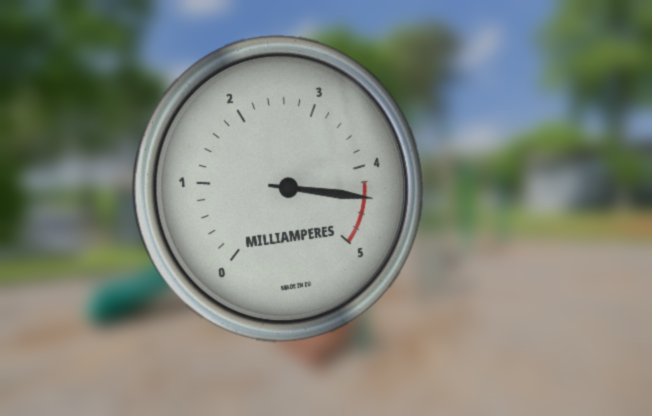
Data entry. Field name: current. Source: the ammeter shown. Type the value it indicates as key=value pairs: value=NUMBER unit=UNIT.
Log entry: value=4.4 unit=mA
